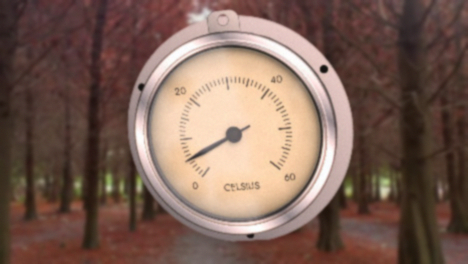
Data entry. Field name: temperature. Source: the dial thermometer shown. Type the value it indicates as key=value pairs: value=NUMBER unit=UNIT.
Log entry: value=5 unit=°C
